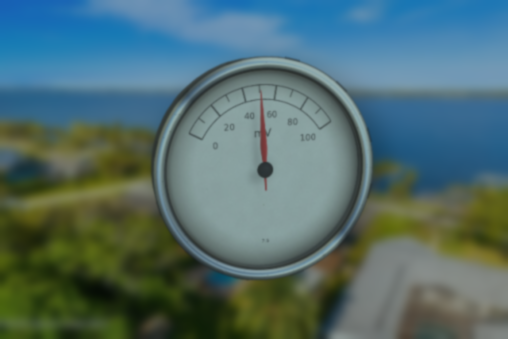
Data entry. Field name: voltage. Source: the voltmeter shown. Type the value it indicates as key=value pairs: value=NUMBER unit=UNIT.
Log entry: value=50 unit=mV
